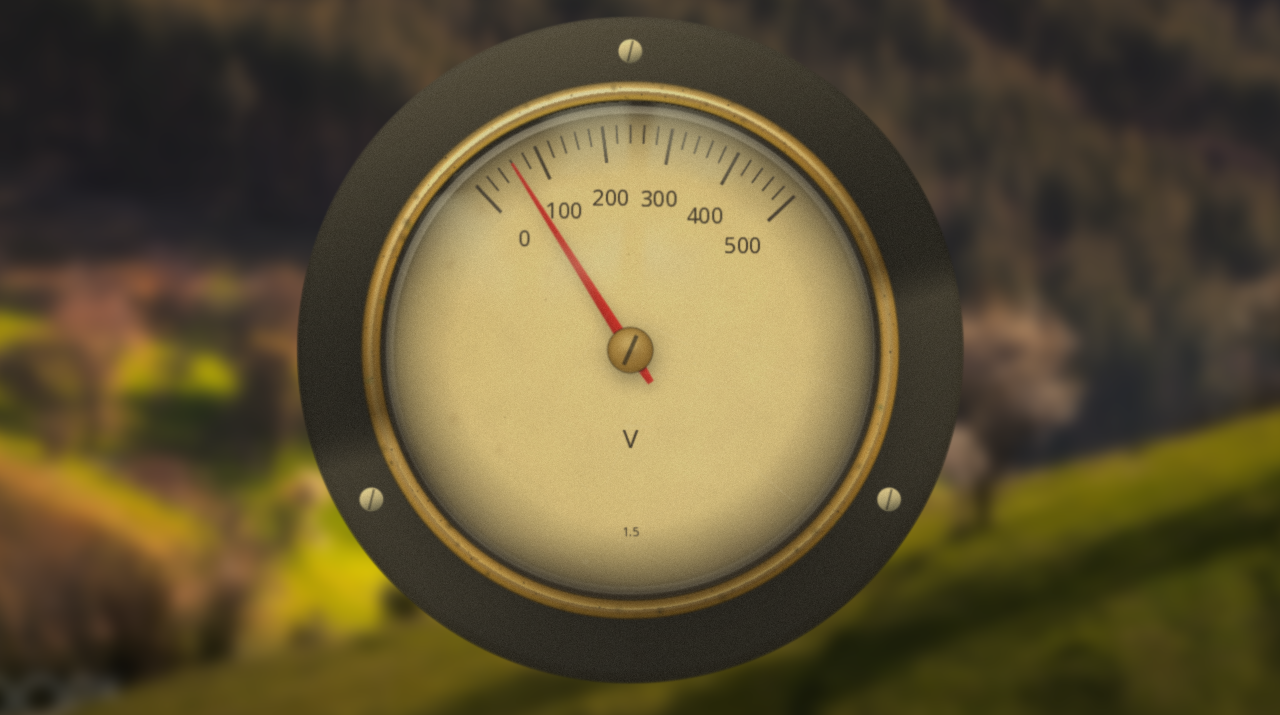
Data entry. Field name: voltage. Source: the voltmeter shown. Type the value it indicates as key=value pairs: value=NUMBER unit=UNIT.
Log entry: value=60 unit=V
